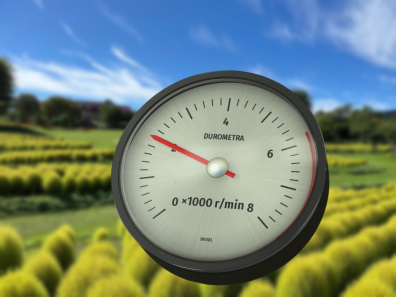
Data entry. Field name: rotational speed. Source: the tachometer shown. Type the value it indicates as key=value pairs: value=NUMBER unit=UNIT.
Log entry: value=2000 unit=rpm
